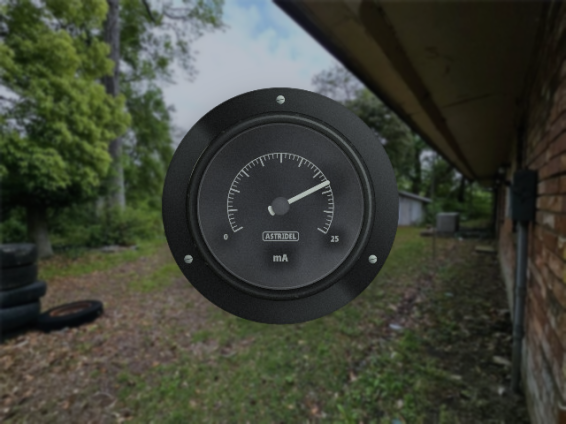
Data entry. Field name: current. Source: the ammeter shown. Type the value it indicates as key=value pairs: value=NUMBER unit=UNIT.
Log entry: value=19 unit=mA
